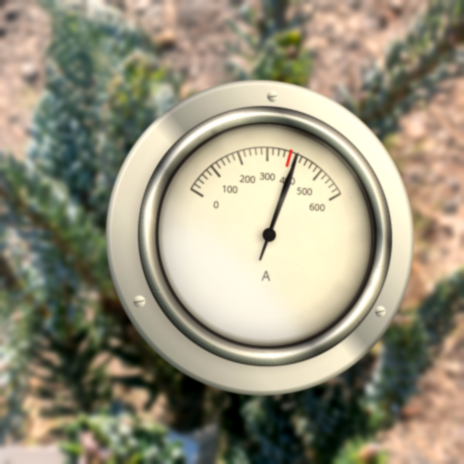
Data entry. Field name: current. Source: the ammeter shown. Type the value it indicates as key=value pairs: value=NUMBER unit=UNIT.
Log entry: value=400 unit=A
